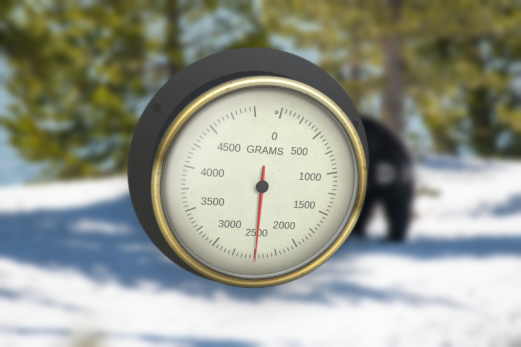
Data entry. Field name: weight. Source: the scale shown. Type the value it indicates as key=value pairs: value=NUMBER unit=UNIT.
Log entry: value=2500 unit=g
